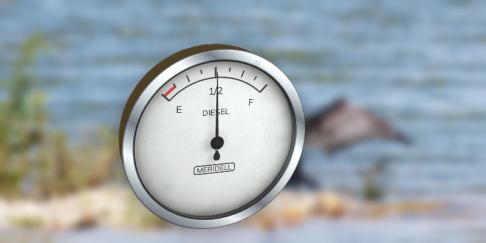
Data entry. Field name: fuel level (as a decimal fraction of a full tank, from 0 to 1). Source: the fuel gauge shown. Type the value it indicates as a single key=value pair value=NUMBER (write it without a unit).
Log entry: value=0.5
